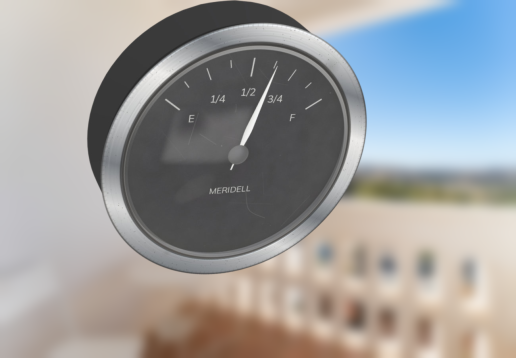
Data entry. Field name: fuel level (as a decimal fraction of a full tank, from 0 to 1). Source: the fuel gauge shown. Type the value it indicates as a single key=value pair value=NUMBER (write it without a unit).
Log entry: value=0.625
